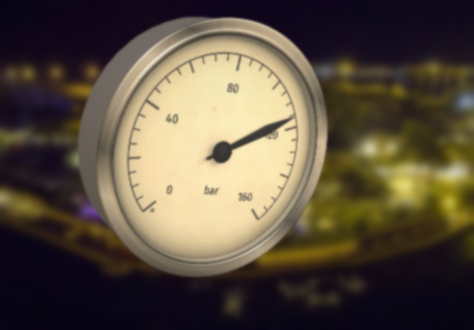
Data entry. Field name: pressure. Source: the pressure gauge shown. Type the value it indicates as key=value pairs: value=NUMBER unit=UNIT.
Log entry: value=115 unit=bar
